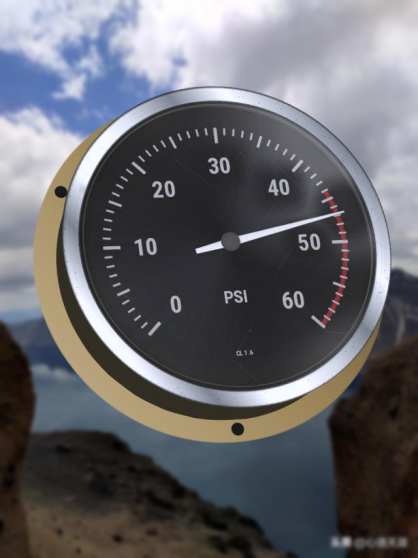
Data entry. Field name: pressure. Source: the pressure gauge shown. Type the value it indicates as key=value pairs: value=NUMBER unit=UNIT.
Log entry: value=47 unit=psi
